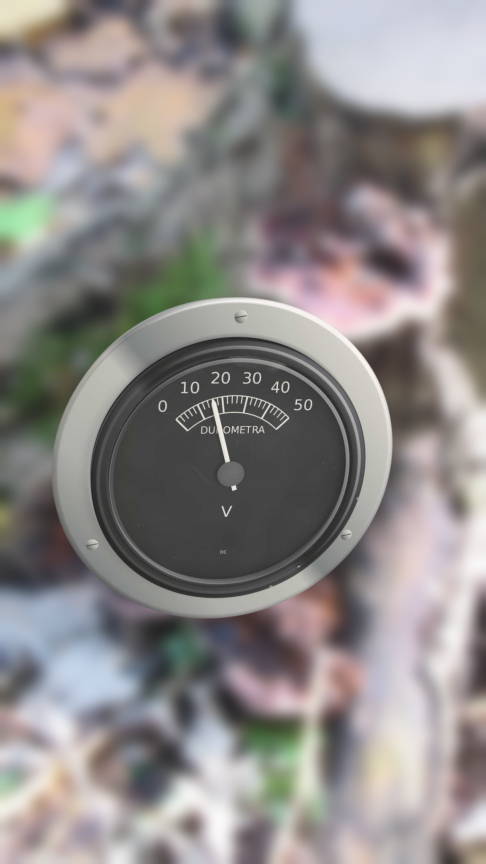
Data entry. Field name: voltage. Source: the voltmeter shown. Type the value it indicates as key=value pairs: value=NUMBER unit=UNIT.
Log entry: value=16 unit=V
